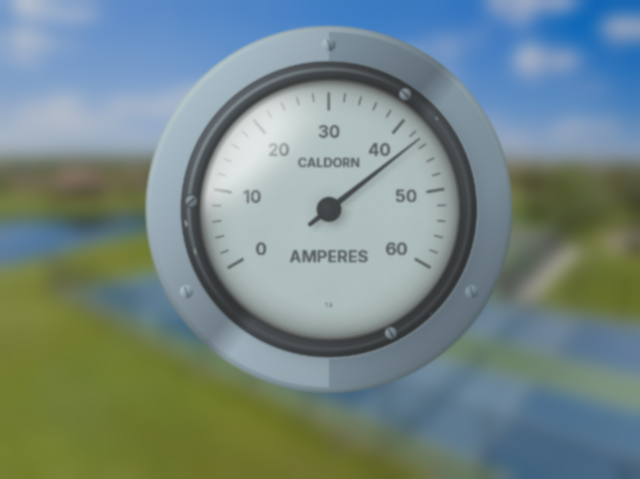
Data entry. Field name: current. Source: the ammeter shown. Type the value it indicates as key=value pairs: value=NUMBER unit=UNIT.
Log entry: value=43 unit=A
